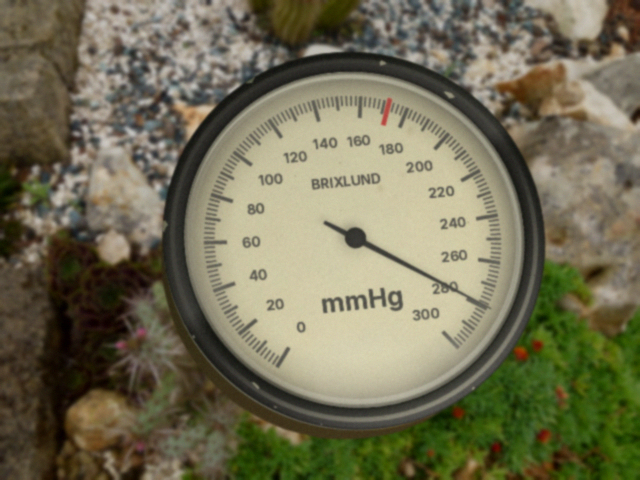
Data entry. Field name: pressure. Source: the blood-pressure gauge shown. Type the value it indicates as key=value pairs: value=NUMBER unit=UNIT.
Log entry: value=280 unit=mmHg
